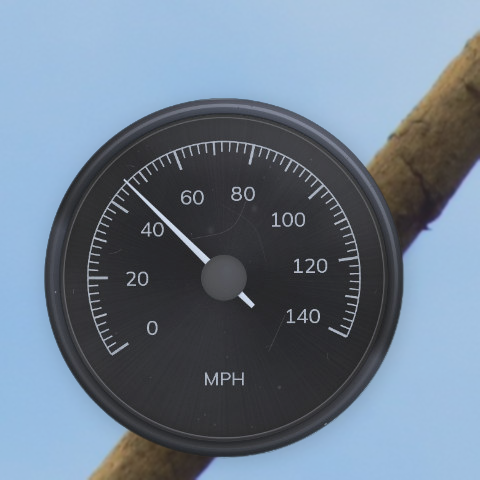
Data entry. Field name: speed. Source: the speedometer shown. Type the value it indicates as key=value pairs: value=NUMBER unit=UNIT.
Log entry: value=46 unit=mph
